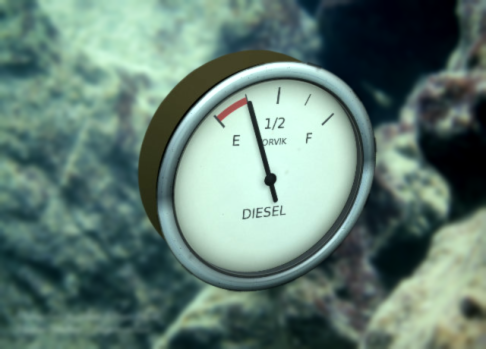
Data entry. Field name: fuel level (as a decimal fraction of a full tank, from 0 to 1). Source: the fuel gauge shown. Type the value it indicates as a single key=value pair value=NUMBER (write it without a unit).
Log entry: value=0.25
